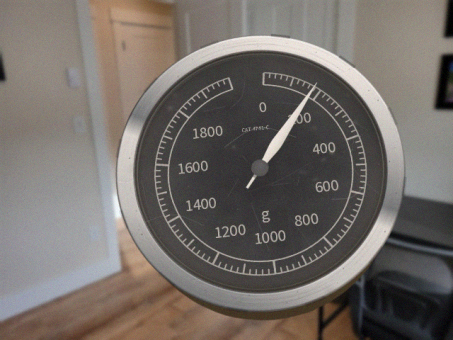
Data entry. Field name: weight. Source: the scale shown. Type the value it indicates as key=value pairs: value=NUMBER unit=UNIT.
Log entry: value=180 unit=g
